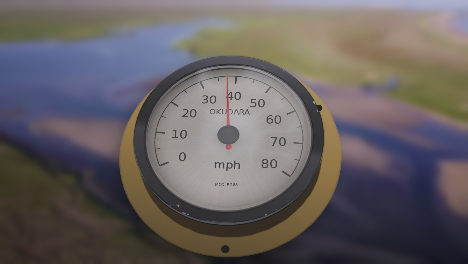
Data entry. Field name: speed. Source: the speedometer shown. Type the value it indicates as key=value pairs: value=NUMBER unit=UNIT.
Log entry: value=37.5 unit=mph
